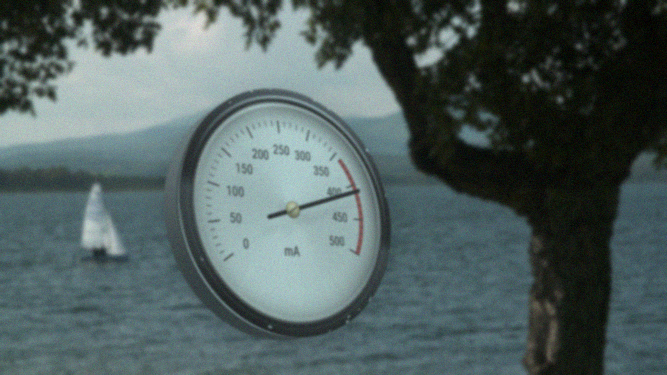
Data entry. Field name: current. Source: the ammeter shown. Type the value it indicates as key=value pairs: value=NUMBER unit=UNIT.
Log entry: value=410 unit=mA
